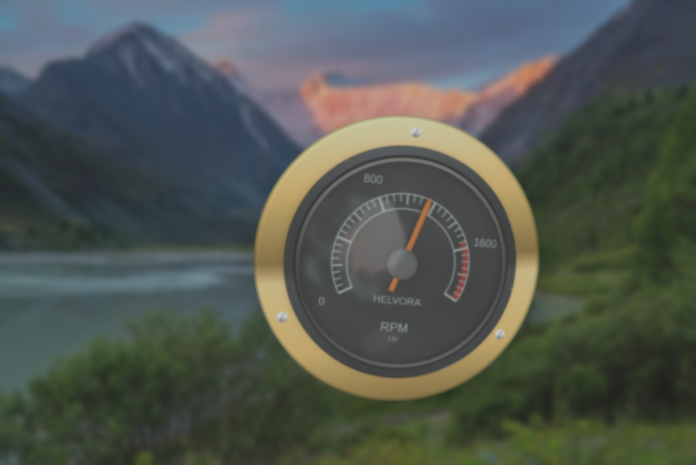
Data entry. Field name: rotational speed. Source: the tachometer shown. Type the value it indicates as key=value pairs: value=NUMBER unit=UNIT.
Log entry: value=1150 unit=rpm
